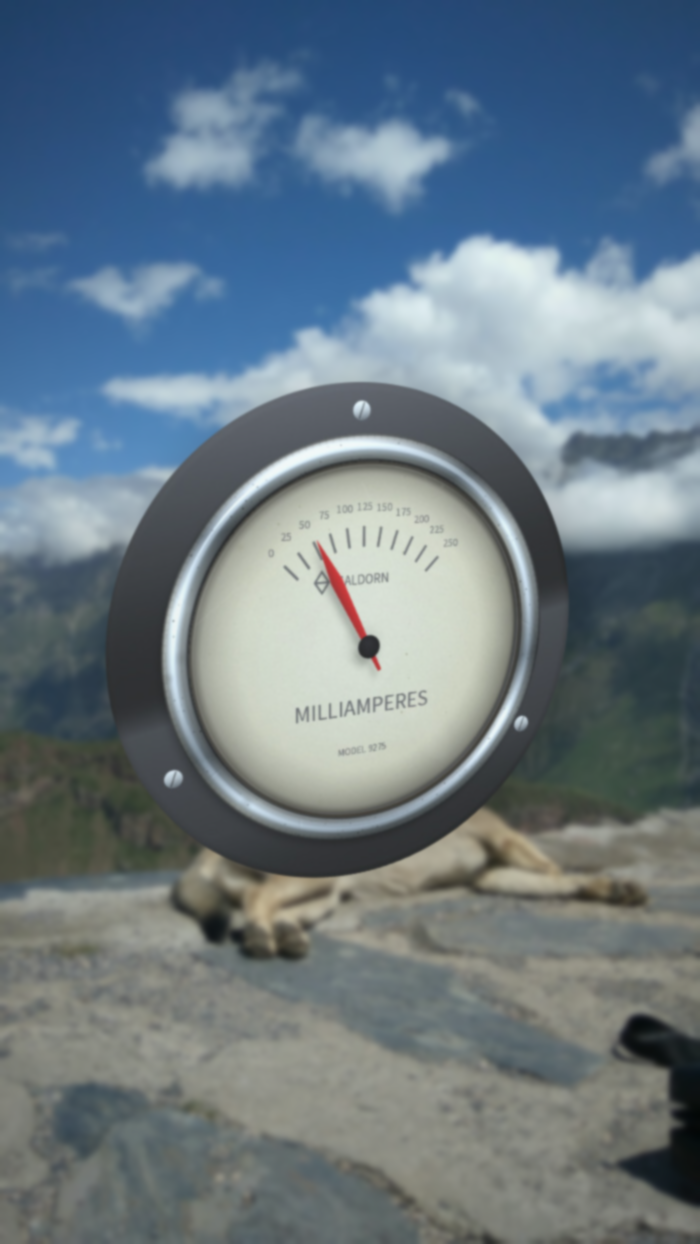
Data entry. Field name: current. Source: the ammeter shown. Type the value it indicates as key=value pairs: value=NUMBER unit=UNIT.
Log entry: value=50 unit=mA
